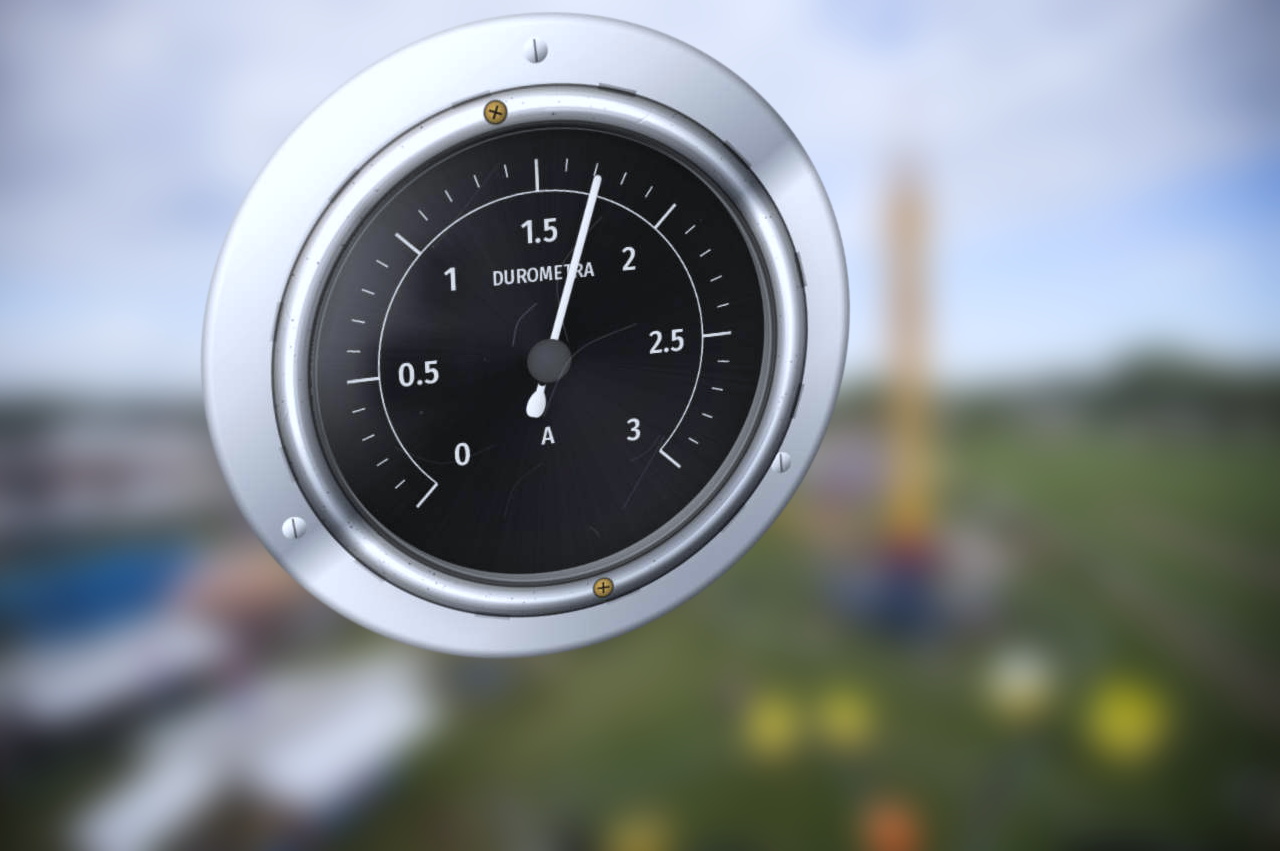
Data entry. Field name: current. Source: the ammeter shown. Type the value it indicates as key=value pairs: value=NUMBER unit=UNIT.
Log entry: value=1.7 unit=A
